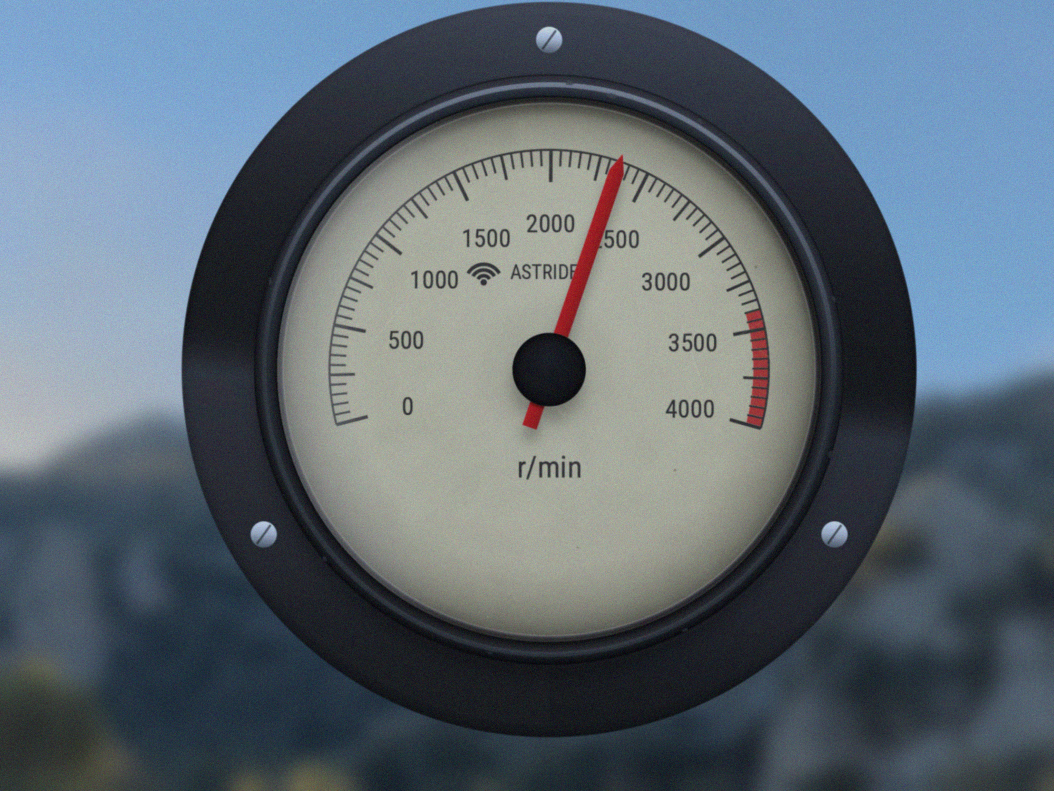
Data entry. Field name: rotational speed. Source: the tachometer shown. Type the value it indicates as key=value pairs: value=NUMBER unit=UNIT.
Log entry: value=2350 unit=rpm
